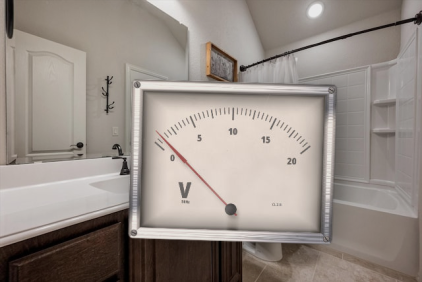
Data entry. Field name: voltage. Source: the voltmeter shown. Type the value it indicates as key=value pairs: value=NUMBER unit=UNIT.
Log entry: value=1 unit=V
